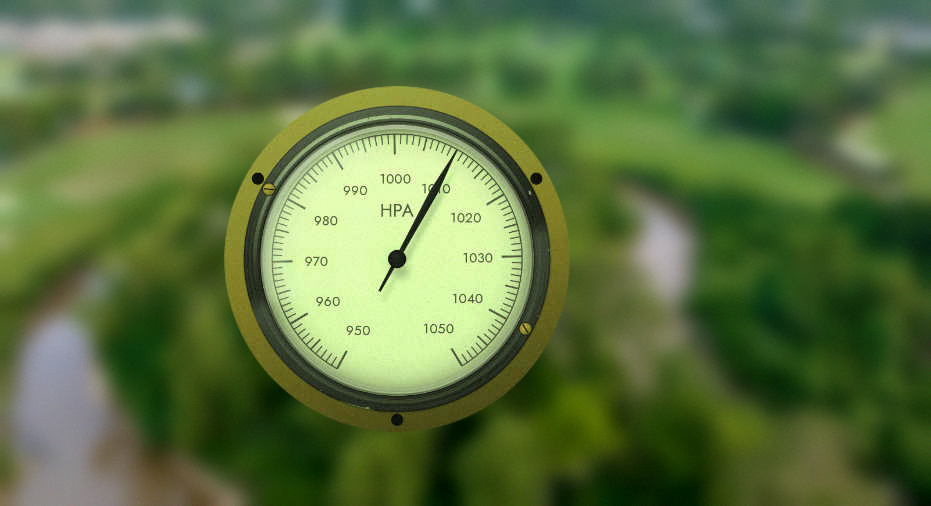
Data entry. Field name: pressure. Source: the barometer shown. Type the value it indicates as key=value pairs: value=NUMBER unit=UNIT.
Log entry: value=1010 unit=hPa
